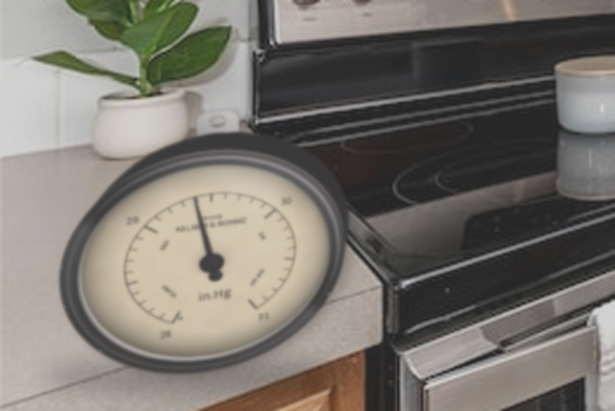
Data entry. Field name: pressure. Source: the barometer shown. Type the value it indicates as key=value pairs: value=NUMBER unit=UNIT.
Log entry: value=29.4 unit=inHg
